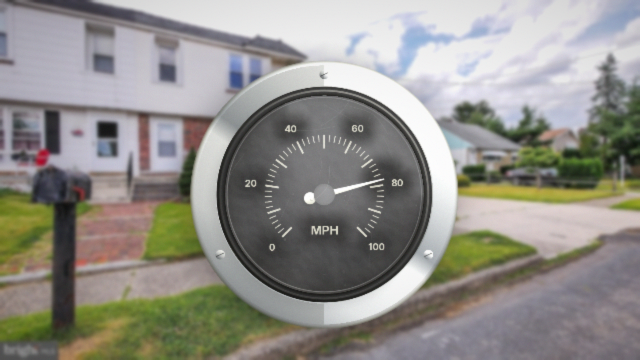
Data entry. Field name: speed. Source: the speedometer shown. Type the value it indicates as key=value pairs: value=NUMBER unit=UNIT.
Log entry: value=78 unit=mph
